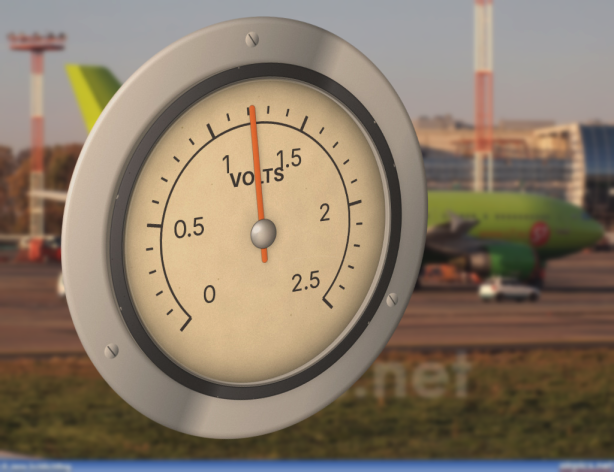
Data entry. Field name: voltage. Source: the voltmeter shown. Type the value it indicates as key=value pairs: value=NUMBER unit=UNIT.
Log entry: value=1.2 unit=V
